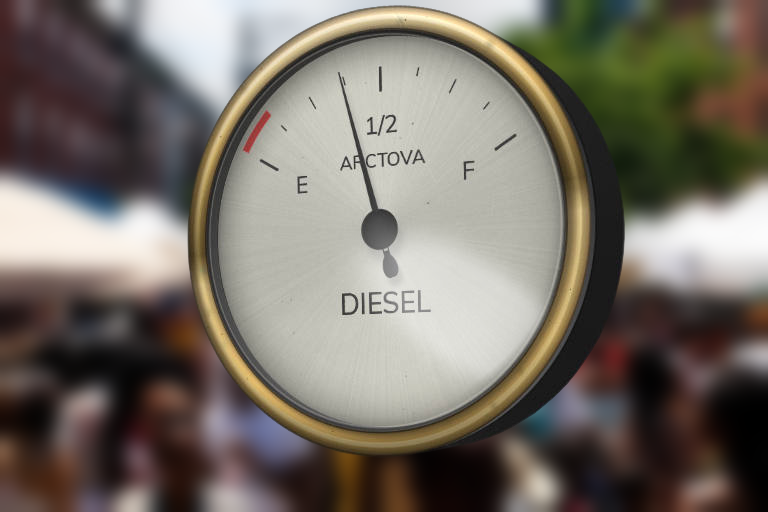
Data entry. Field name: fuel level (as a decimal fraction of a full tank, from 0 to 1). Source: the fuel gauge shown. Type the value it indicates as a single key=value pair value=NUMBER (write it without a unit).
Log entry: value=0.375
